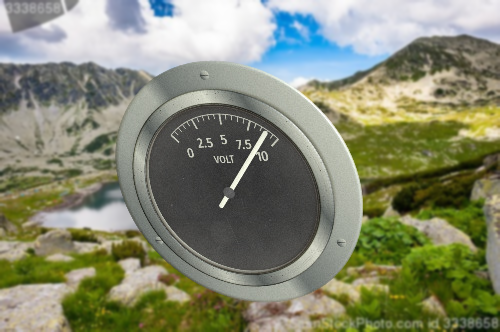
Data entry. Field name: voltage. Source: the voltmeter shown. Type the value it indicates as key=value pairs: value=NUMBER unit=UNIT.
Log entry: value=9 unit=V
